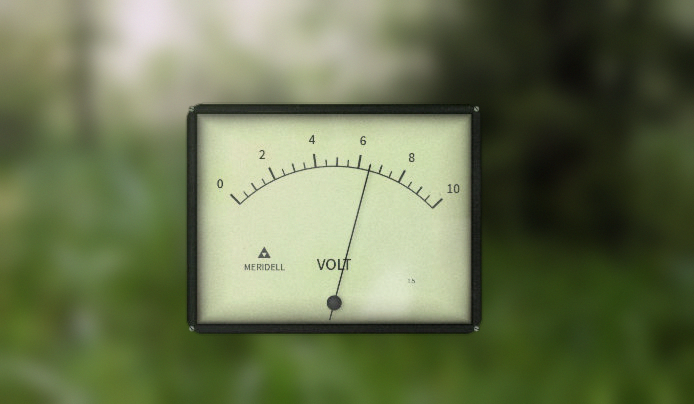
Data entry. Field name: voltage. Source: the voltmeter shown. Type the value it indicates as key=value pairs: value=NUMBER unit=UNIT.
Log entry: value=6.5 unit=V
